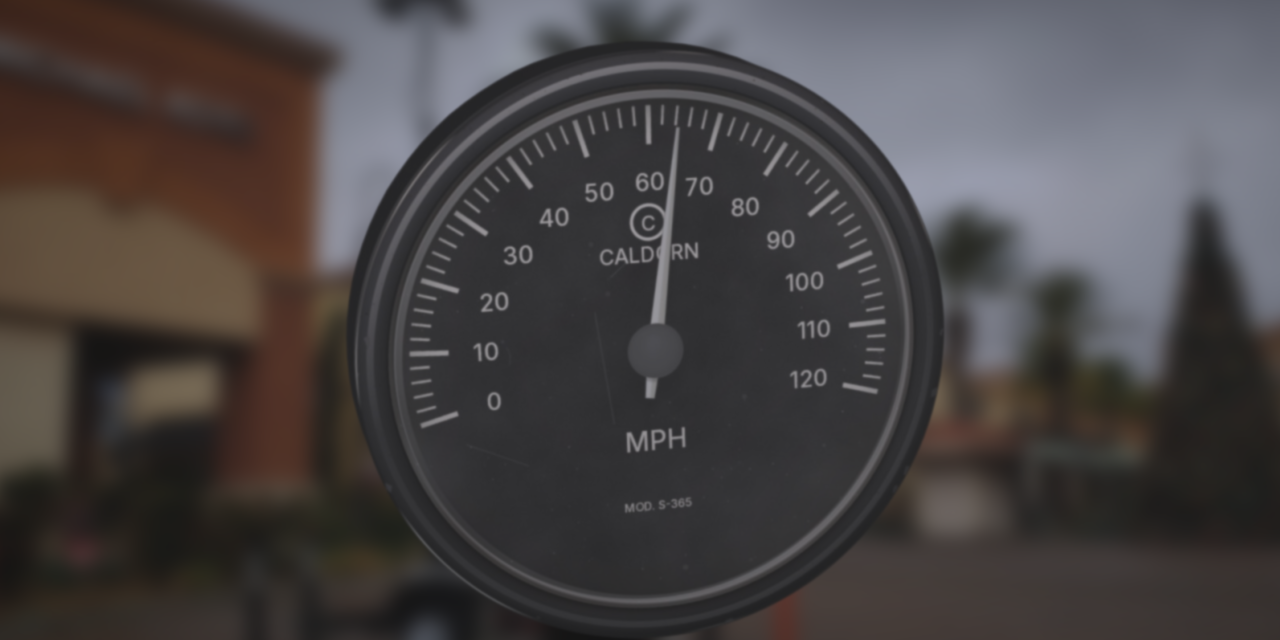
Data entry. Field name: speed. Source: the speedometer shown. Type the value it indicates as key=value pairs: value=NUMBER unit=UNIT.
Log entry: value=64 unit=mph
